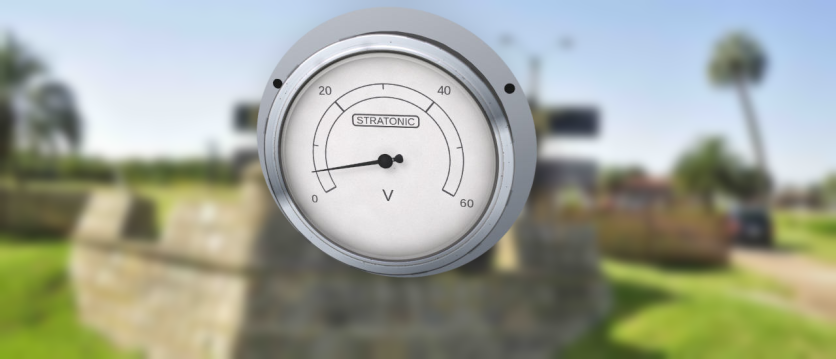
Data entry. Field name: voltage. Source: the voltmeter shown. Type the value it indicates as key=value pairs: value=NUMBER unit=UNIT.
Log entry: value=5 unit=V
